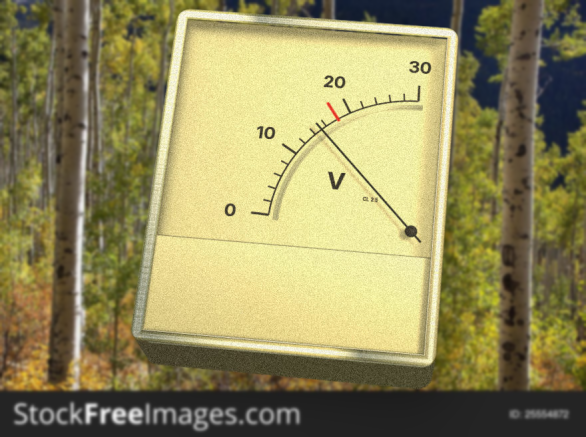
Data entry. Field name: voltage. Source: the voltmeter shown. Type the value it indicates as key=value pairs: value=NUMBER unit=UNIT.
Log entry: value=15 unit=V
